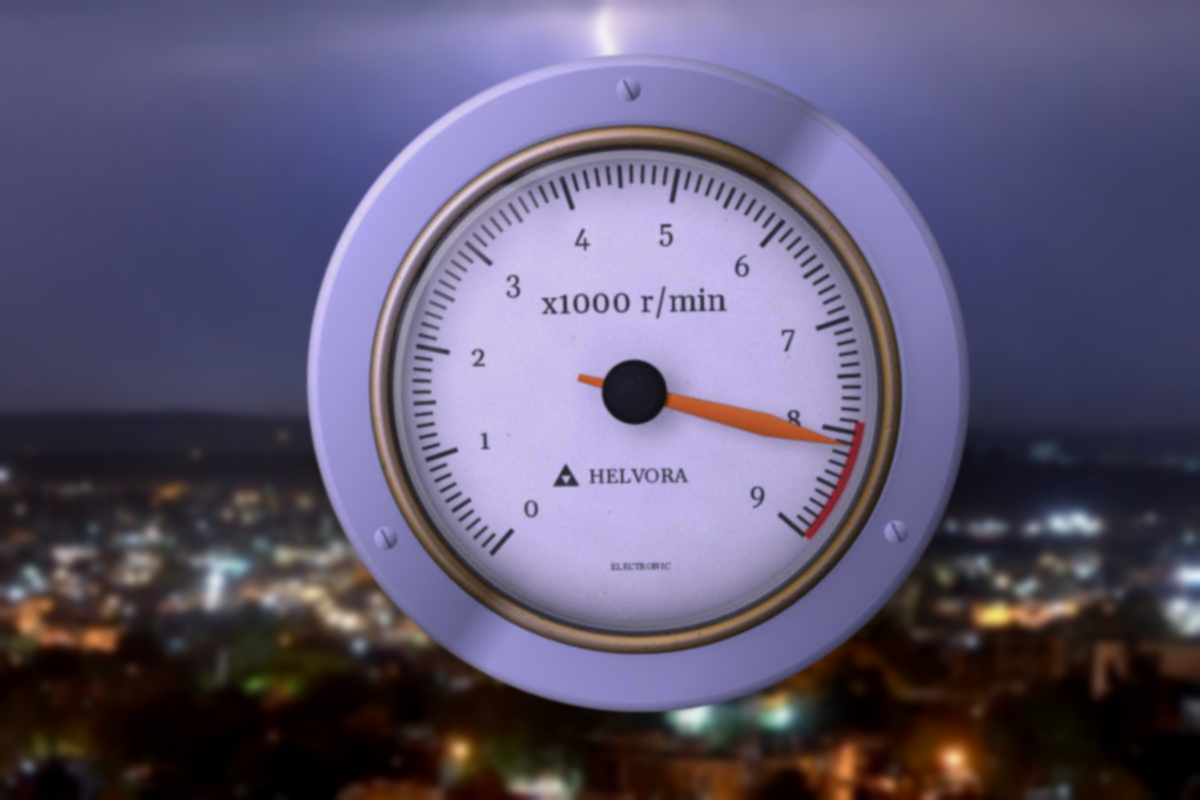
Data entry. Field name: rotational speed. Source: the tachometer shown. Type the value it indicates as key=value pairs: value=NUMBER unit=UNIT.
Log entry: value=8100 unit=rpm
